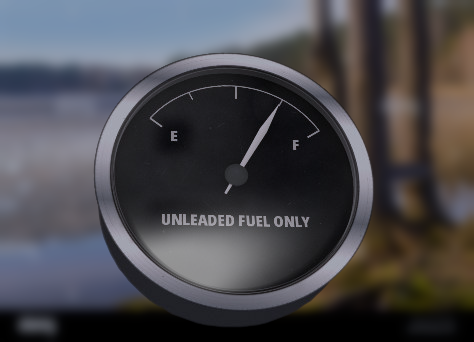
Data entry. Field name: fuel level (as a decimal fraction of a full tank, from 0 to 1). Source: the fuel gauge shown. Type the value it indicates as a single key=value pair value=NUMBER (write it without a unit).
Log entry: value=0.75
